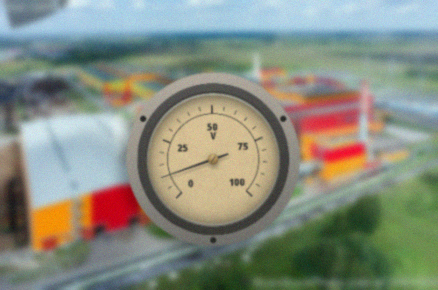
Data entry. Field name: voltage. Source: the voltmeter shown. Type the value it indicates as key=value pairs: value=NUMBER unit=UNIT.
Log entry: value=10 unit=V
